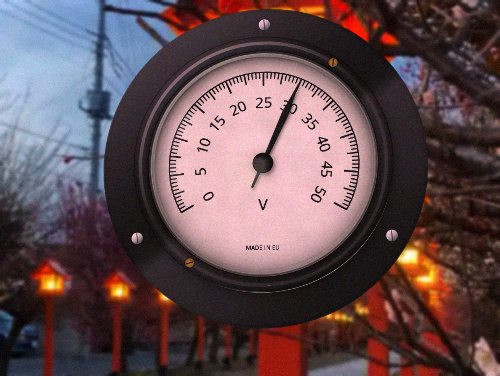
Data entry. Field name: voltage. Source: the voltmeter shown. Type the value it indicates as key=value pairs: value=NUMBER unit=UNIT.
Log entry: value=30 unit=V
